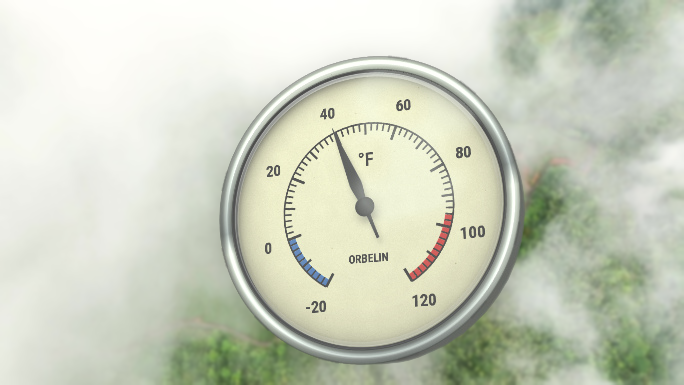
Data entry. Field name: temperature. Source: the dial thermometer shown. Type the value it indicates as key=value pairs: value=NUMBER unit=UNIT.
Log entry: value=40 unit=°F
